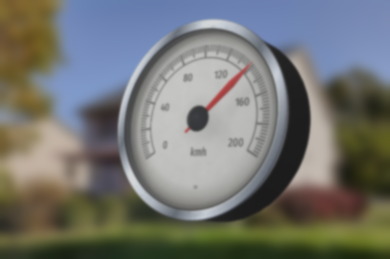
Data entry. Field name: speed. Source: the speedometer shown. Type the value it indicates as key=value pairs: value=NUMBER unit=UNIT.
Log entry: value=140 unit=km/h
